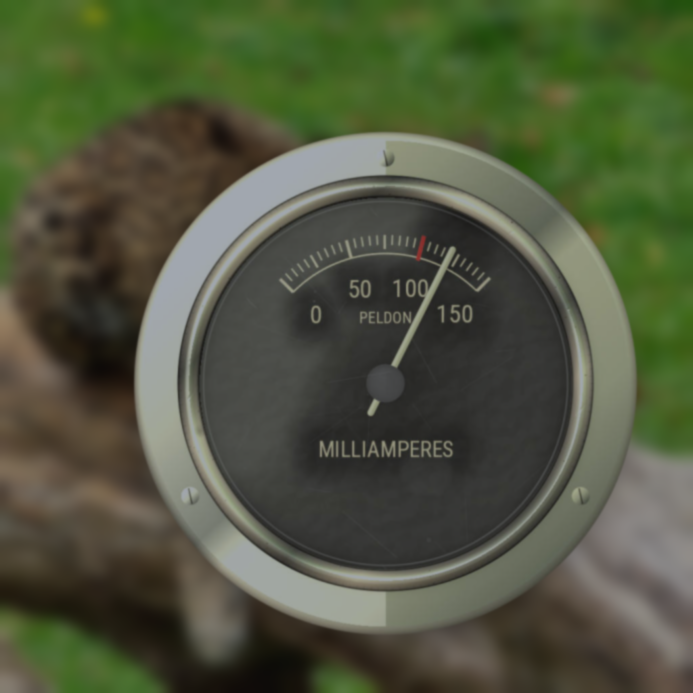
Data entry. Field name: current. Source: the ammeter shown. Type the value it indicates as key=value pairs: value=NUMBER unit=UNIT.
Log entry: value=120 unit=mA
